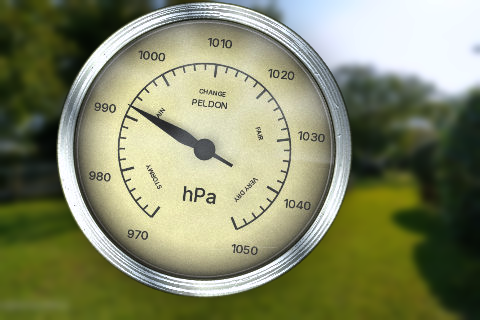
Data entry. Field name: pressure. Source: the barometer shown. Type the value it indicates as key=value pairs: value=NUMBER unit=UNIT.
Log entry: value=992 unit=hPa
